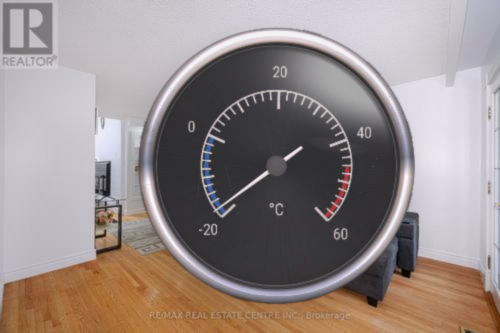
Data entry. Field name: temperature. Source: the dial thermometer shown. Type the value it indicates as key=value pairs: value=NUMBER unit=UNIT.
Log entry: value=-18 unit=°C
